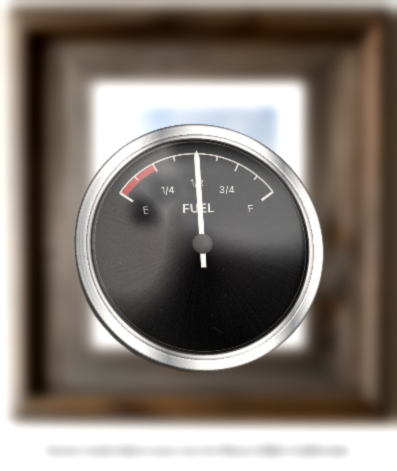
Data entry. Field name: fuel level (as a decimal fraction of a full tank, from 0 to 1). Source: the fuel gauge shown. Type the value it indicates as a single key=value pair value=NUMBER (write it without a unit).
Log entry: value=0.5
